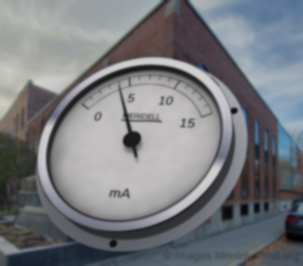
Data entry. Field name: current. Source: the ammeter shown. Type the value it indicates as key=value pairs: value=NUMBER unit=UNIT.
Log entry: value=4 unit=mA
